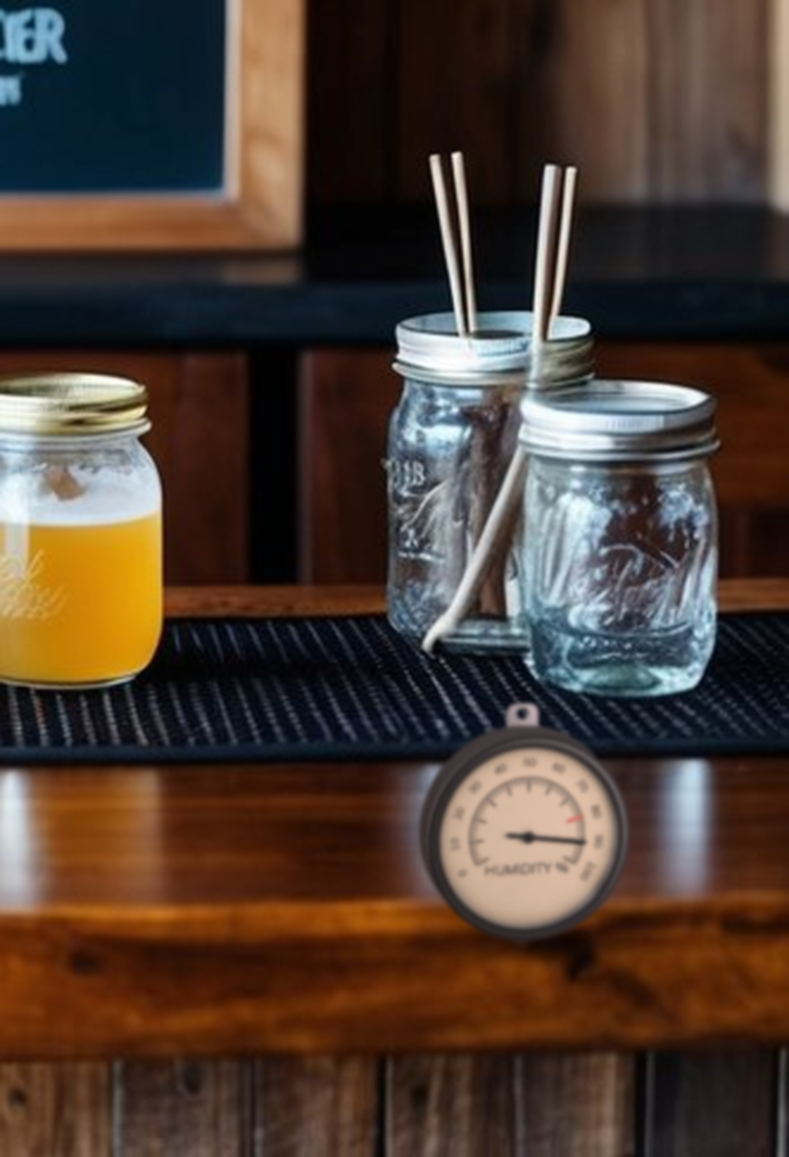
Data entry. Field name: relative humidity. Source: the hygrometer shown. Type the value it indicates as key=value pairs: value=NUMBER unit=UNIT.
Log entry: value=90 unit=%
